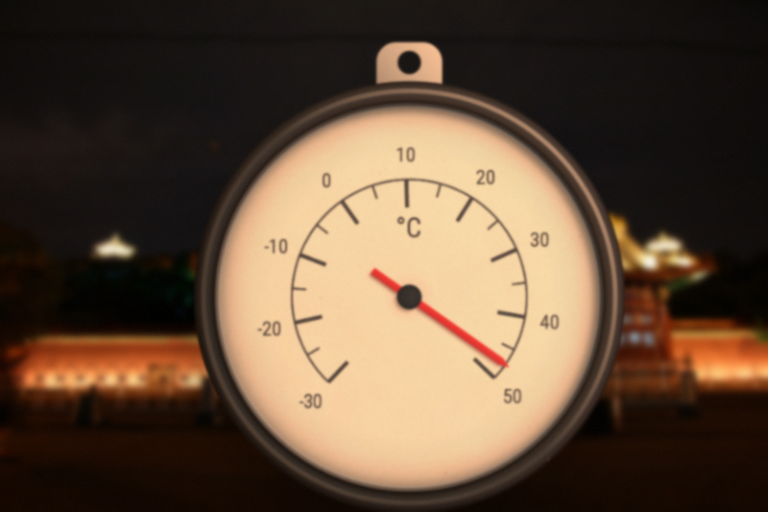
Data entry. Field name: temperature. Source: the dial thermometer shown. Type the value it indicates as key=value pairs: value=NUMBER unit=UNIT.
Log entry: value=47.5 unit=°C
